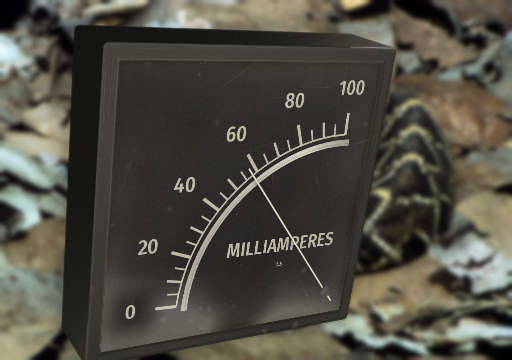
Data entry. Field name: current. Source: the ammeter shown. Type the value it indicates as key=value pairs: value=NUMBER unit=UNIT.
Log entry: value=57.5 unit=mA
